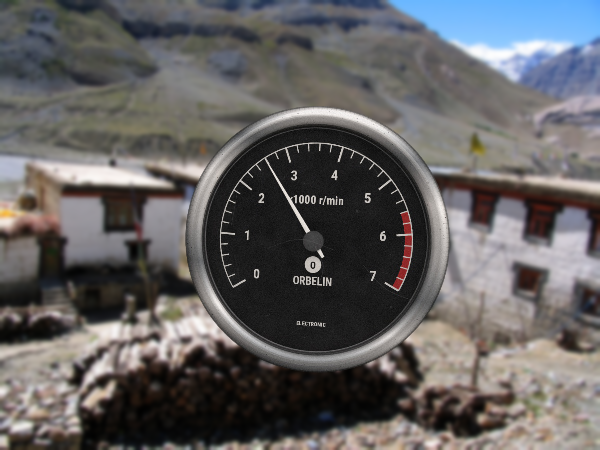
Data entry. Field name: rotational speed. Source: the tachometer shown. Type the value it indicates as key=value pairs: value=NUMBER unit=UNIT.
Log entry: value=2600 unit=rpm
